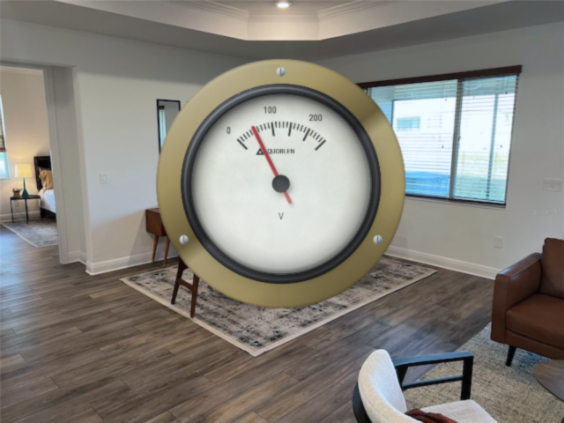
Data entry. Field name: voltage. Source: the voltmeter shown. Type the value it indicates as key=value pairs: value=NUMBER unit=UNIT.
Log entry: value=50 unit=V
